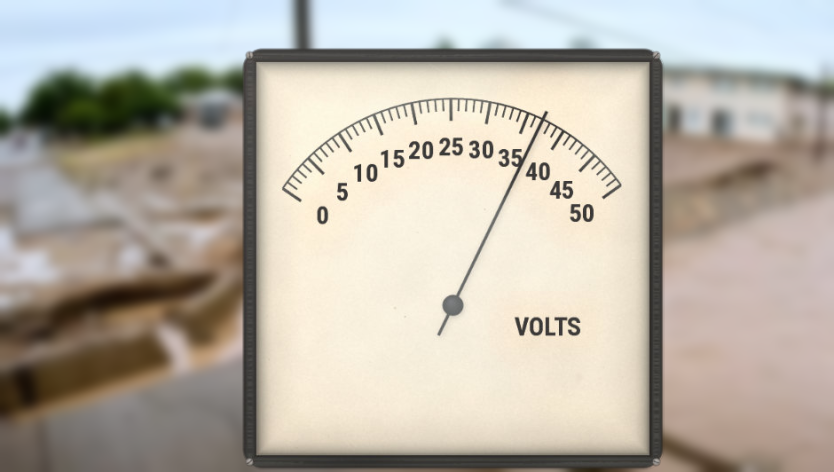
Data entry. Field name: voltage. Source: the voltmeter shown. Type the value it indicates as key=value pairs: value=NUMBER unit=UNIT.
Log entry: value=37 unit=V
